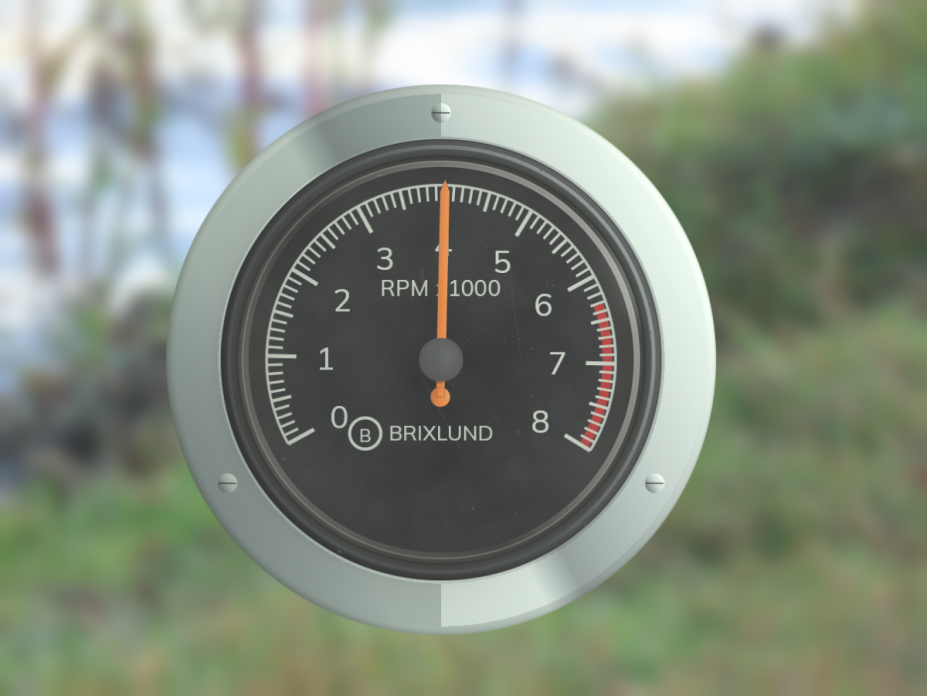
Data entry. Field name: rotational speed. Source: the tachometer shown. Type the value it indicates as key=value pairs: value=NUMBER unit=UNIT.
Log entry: value=4000 unit=rpm
